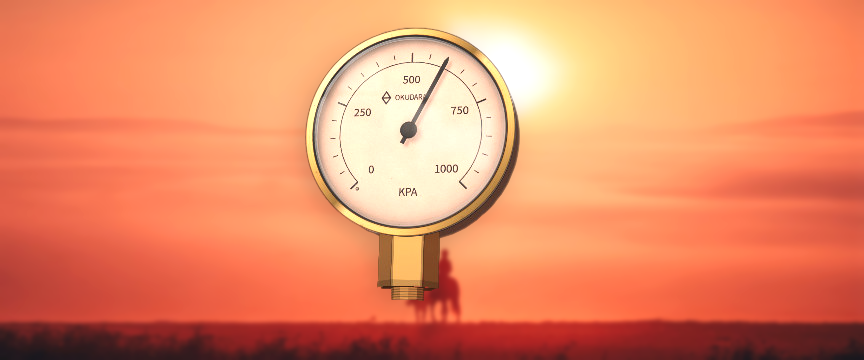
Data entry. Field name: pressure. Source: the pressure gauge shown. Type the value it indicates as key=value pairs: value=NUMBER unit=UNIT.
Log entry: value=600 unit=kPa
